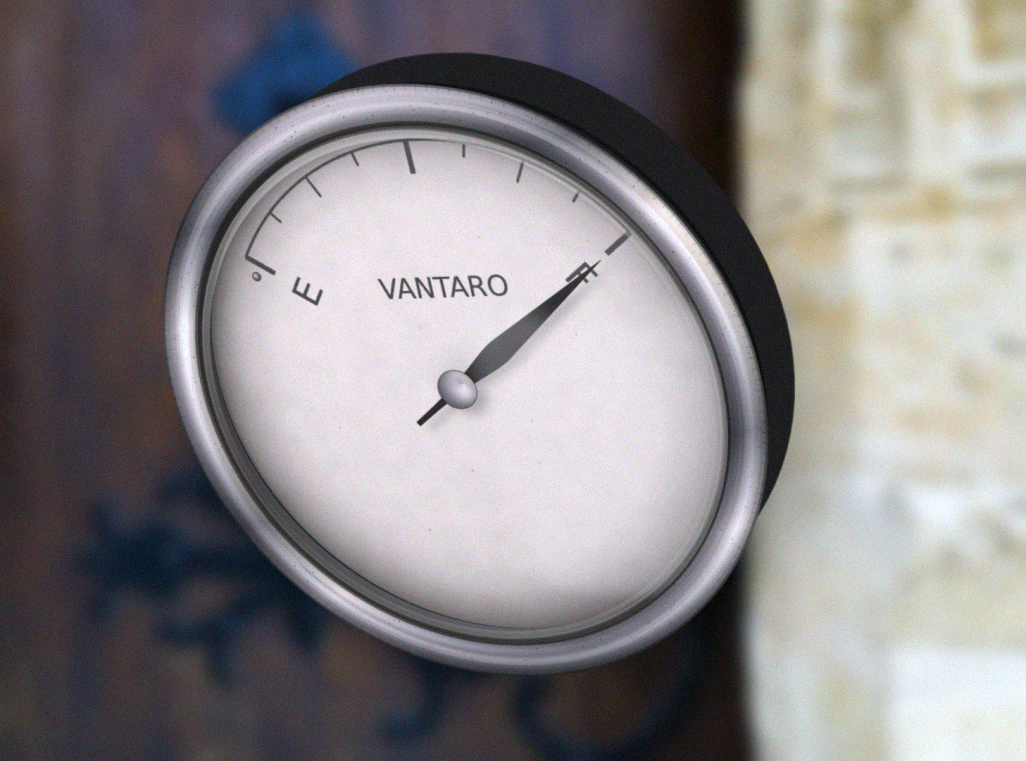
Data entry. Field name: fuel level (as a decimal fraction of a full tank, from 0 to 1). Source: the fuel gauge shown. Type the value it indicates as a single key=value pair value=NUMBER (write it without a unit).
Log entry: value=1
